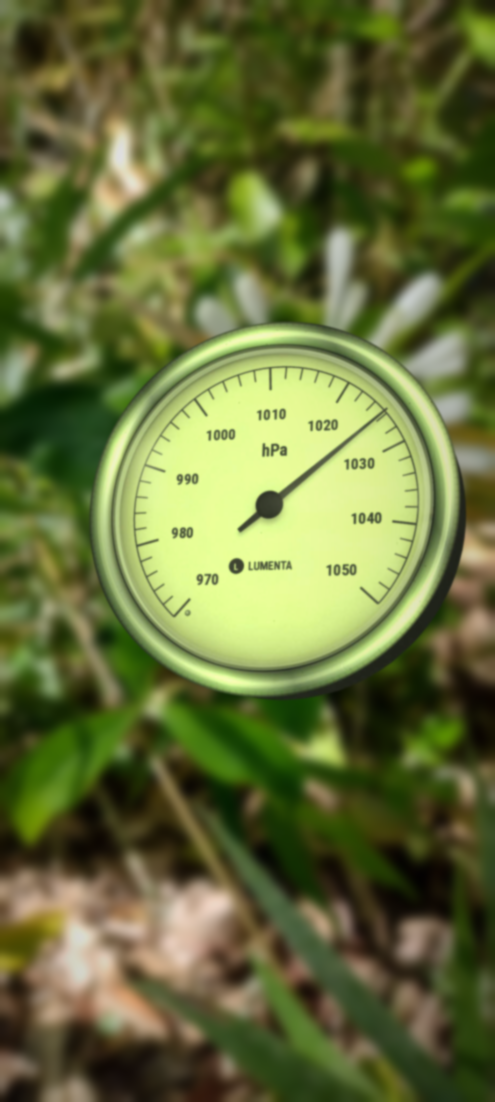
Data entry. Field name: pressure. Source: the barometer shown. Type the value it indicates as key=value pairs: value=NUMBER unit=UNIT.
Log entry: value=1026 unit=hPa
